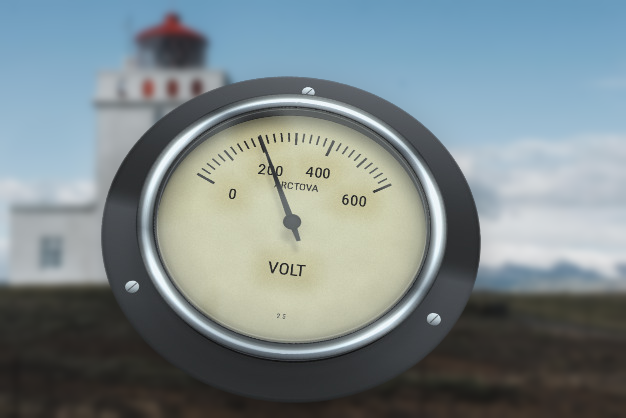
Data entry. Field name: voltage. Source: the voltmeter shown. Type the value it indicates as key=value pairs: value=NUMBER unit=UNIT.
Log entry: value=200 unit=V
